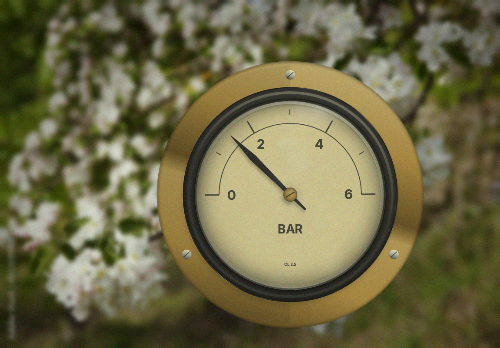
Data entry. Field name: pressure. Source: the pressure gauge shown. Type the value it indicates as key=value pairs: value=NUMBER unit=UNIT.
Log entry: value=1.5 unit=bar
